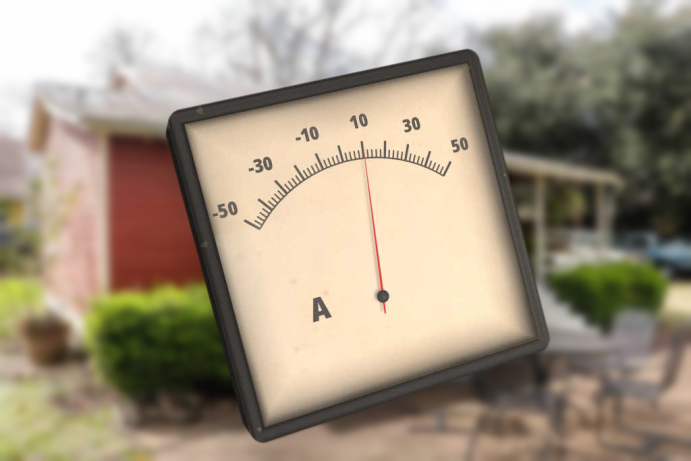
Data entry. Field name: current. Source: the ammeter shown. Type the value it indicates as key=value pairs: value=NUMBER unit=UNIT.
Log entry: value=10 unit=A
